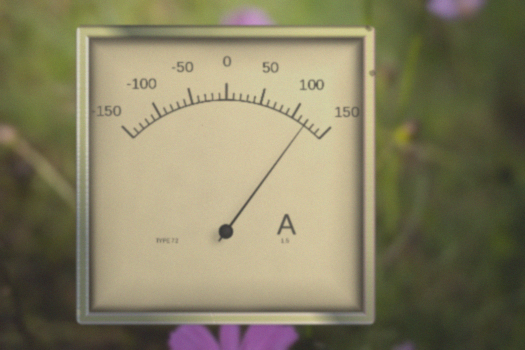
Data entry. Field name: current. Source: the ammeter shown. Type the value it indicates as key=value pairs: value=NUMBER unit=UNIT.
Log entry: value=120 unit=A
